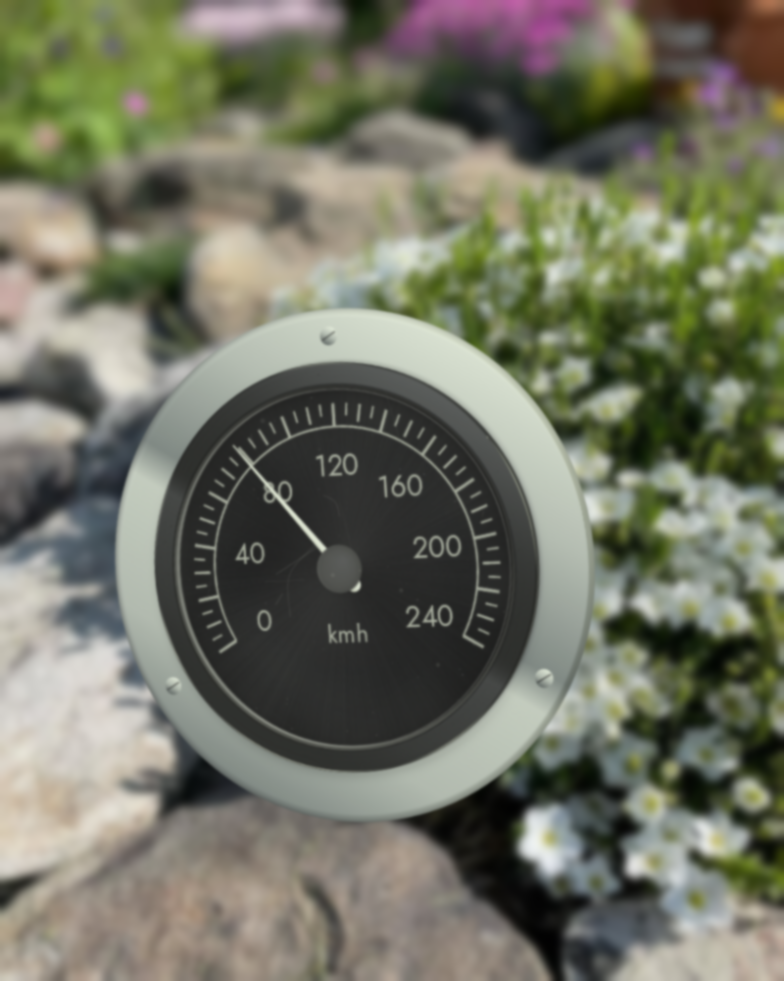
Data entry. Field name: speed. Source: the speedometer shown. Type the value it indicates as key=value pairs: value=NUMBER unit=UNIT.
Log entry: value=80 unit=km/h
